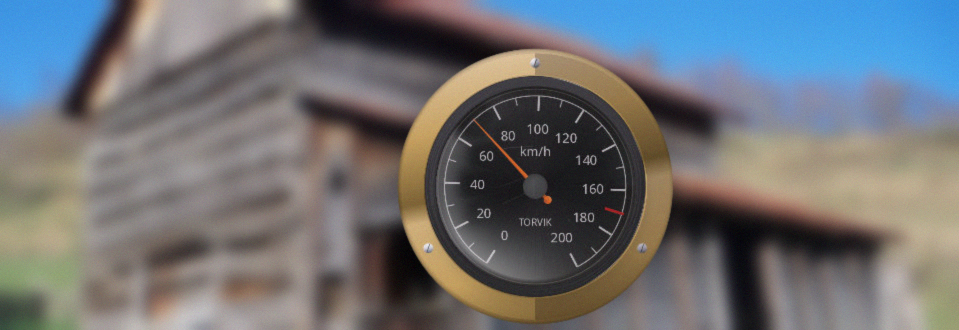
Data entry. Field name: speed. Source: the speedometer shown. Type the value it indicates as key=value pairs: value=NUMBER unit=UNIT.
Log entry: value=70 unit=km/h
